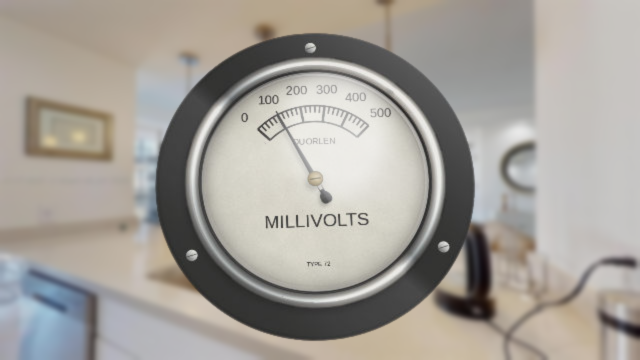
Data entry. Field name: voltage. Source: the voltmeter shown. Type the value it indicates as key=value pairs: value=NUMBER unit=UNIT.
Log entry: value=100 unit=mV
